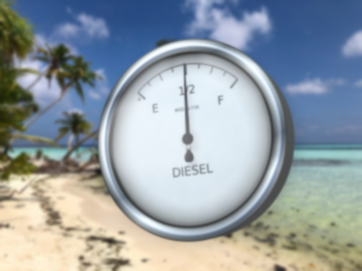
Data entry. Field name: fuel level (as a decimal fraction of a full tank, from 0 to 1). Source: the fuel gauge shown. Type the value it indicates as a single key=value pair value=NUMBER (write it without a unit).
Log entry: value=0.5
